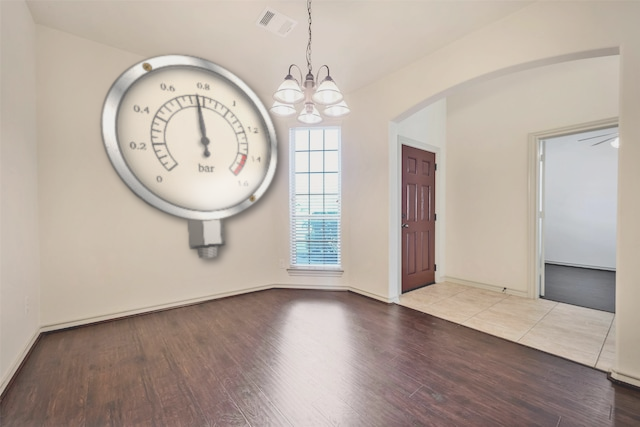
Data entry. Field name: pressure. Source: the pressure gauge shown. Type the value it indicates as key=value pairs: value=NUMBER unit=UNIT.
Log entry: value=0.75 unit=bar
